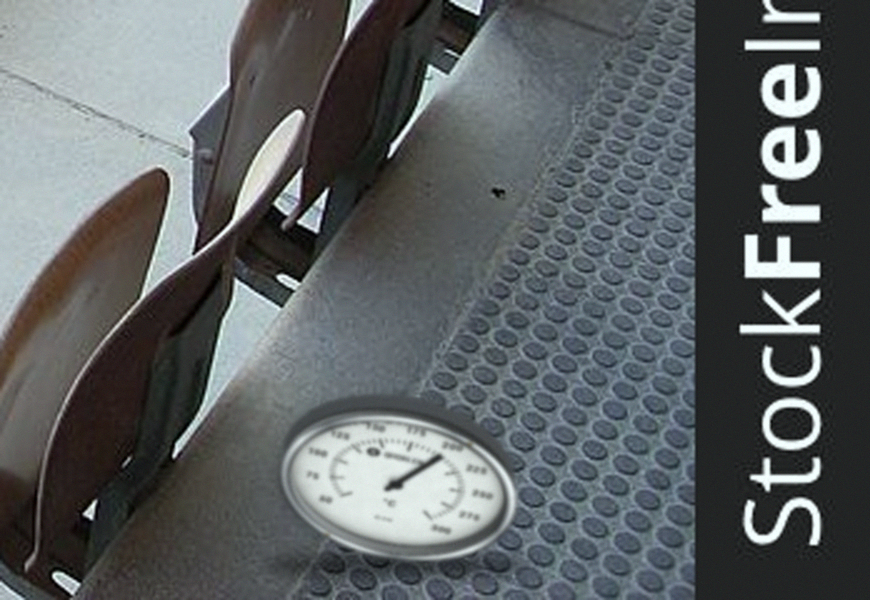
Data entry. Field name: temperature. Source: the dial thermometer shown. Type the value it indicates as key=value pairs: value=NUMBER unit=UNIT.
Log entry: value=200 unit=°C
